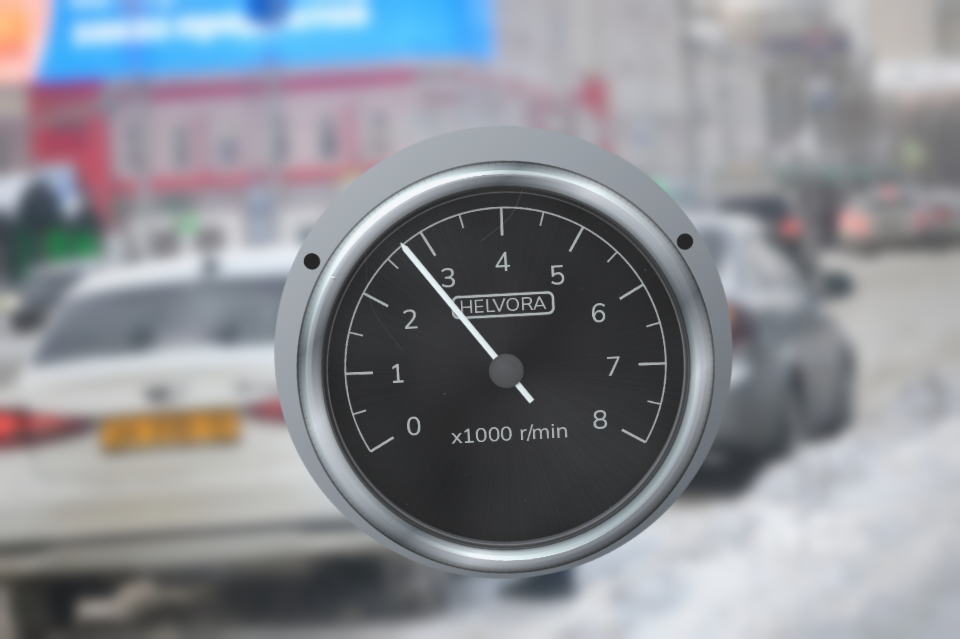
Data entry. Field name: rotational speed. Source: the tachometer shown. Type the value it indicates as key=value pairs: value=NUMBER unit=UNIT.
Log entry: value=2750 unit=rpm
